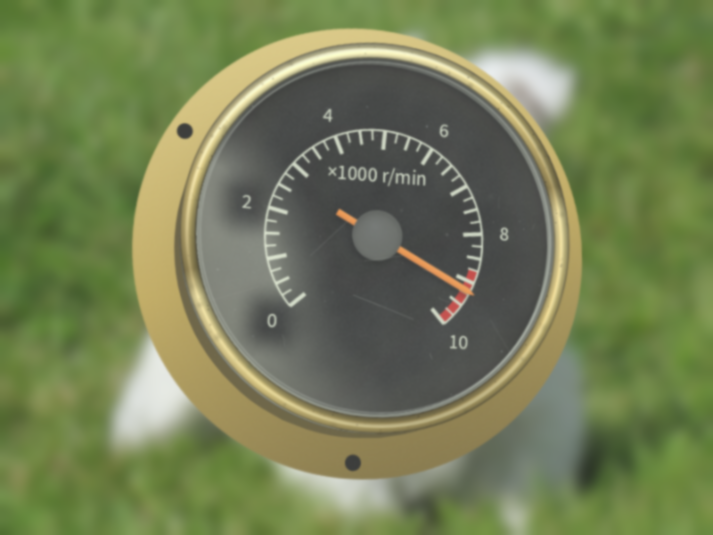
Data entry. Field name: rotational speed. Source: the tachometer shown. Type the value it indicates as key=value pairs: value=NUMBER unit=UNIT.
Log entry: value=9250 unit=rpm
